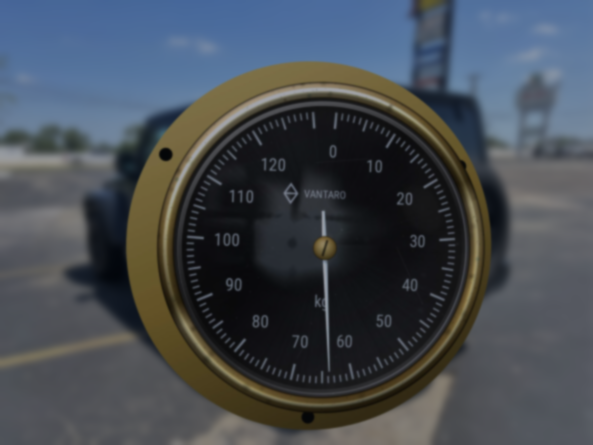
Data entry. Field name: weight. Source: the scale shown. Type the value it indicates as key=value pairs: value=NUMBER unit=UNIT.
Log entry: value=64 unit=kg
